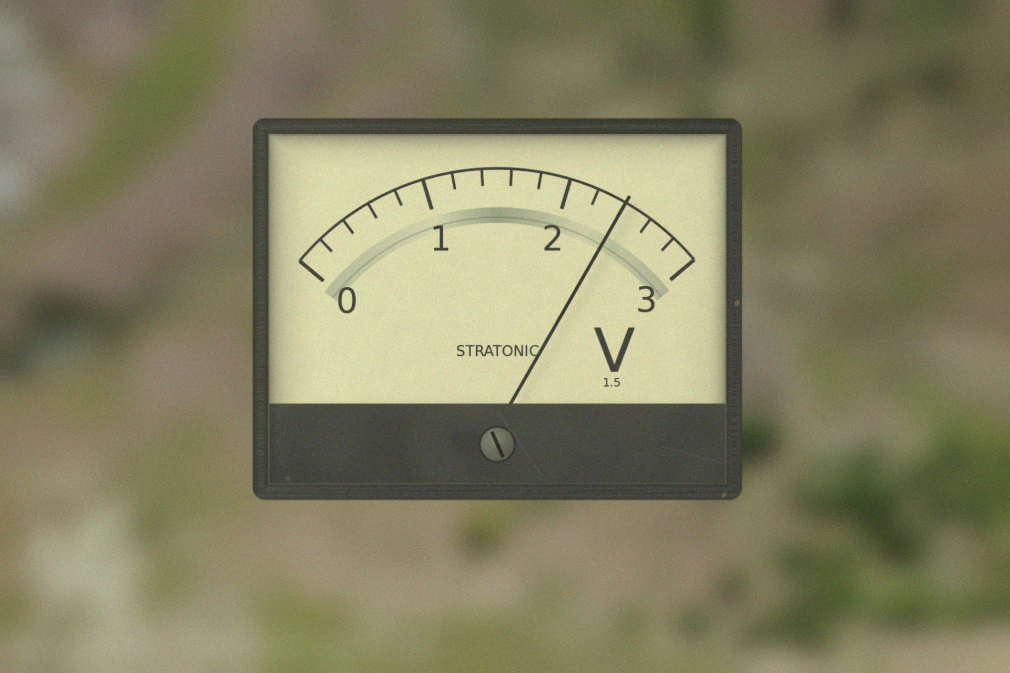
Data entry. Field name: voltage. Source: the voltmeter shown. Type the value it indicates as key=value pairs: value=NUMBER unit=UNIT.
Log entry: value=2.4 unit=V
